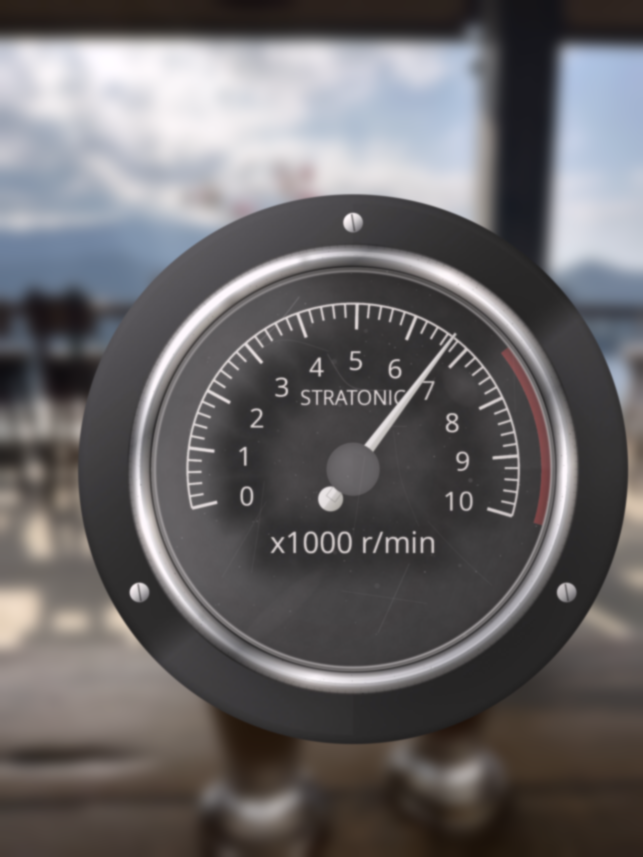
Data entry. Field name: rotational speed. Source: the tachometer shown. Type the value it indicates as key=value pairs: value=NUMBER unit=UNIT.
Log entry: value=6700 unit=rpm
